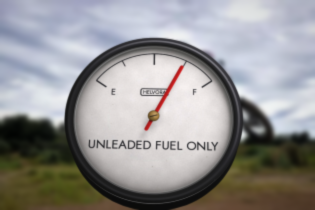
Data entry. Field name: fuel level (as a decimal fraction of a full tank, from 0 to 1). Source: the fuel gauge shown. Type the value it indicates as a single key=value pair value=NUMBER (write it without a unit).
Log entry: value=0.75
